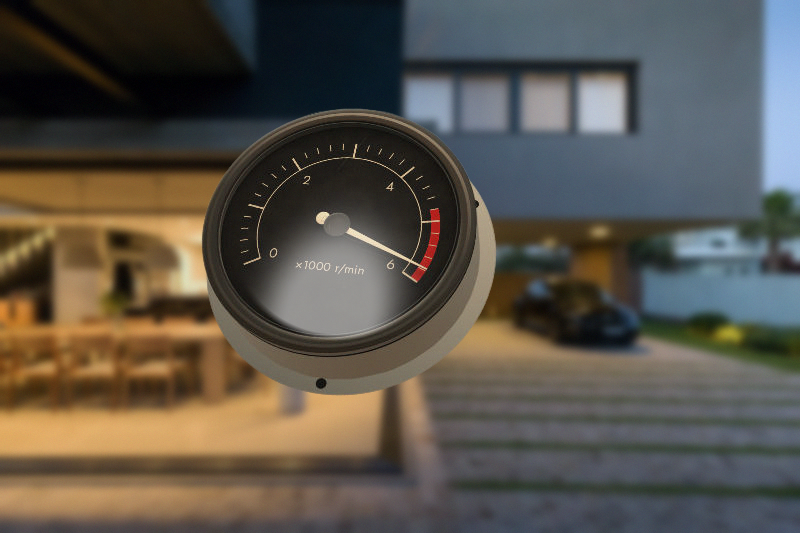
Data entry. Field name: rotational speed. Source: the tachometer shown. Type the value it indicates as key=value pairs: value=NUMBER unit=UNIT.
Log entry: value=5800 unit=rpm
